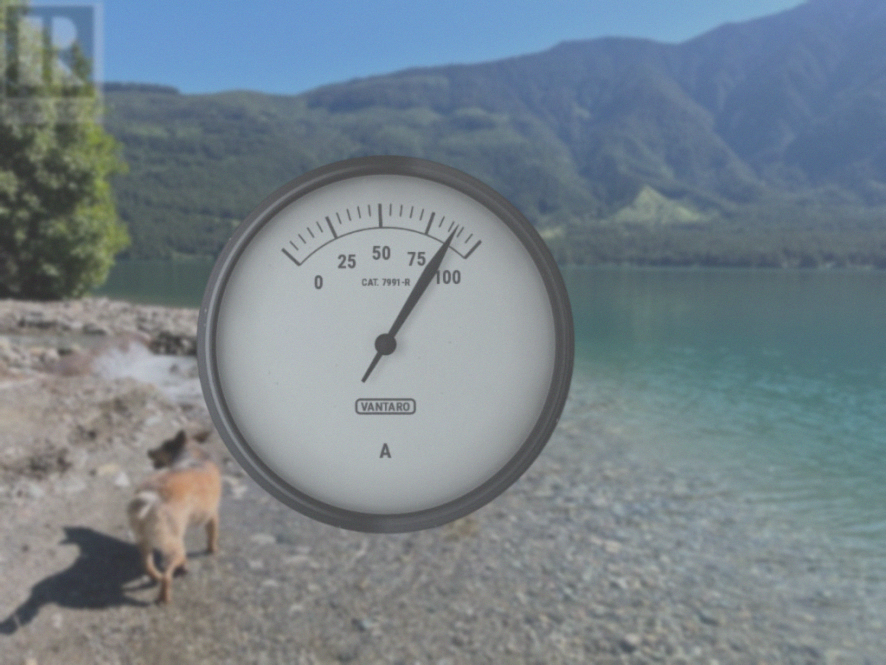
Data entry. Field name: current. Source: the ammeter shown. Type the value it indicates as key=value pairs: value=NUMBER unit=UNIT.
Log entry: value=87.5 unit=A
